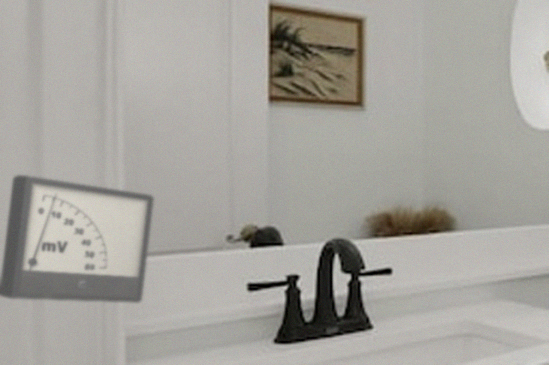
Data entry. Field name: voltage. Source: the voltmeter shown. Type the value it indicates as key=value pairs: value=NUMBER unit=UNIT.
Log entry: value=5 unit=mV
